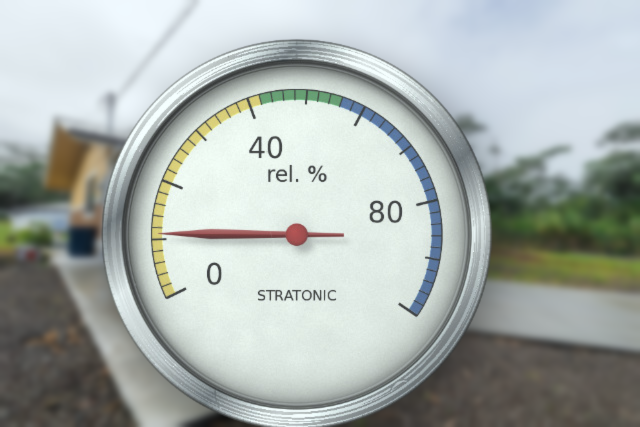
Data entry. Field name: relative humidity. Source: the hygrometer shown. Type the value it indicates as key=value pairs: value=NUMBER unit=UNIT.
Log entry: value=11 unit=%
